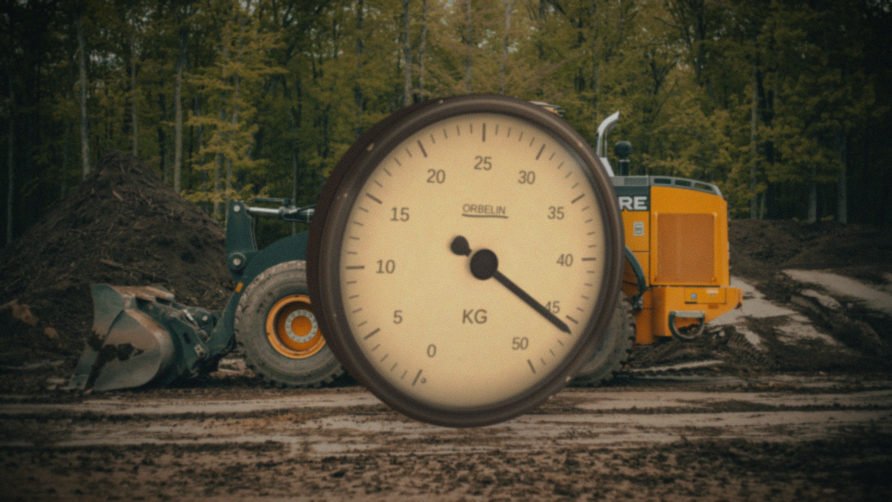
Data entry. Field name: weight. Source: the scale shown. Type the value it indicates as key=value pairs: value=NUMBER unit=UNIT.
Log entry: value=46 unit=kg
